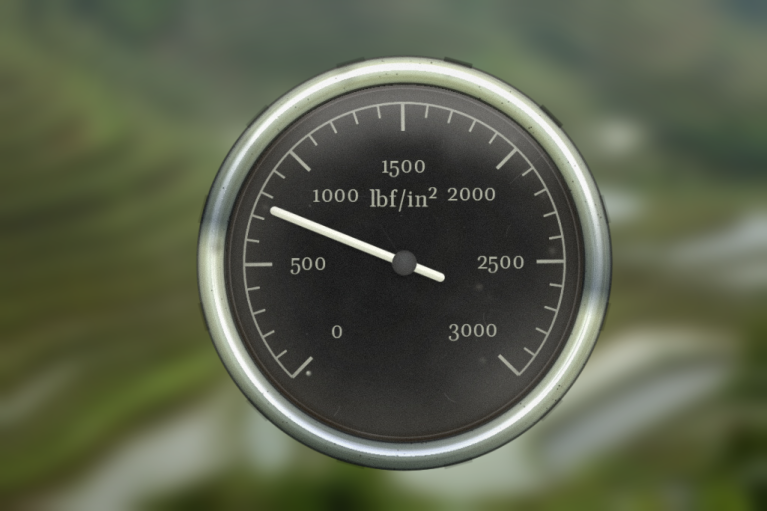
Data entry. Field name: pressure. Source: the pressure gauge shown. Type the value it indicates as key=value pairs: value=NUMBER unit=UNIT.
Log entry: value=750 unit=psi
